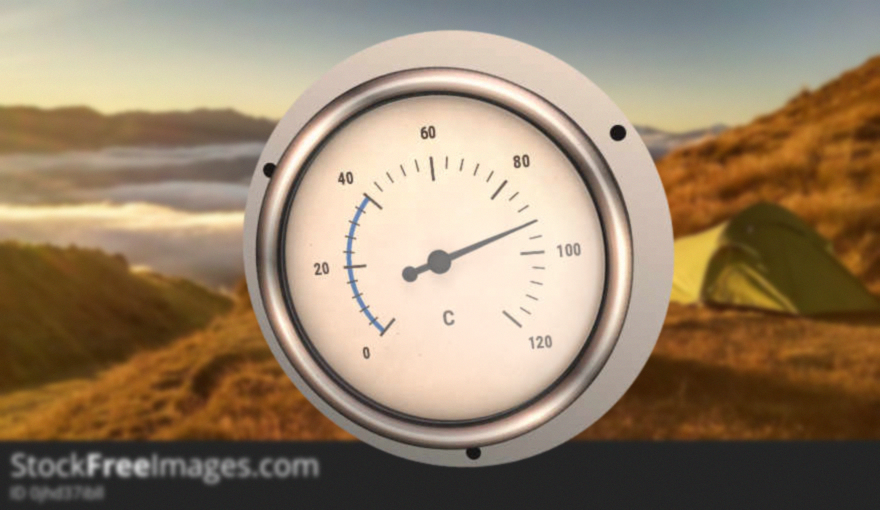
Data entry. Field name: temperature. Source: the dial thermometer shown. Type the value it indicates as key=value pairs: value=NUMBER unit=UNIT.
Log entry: value=92 unit=°C
